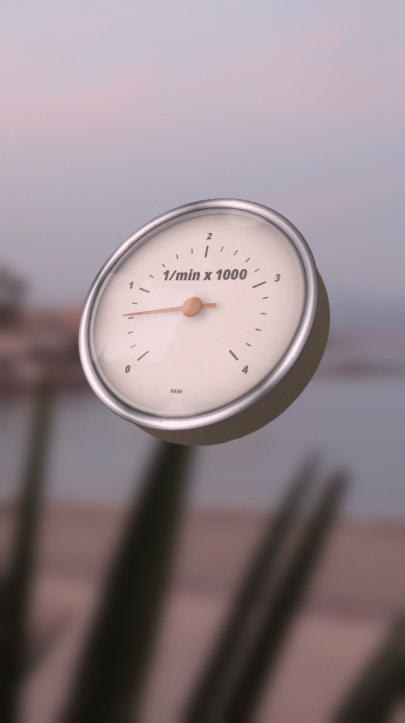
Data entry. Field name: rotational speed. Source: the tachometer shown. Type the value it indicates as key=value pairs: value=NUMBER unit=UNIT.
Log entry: value=600 unit=rpm
